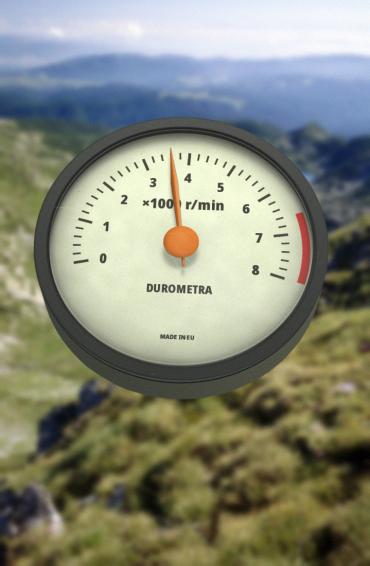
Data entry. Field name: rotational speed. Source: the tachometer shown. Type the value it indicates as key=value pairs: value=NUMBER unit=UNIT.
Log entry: value=3600 unit=rpm
